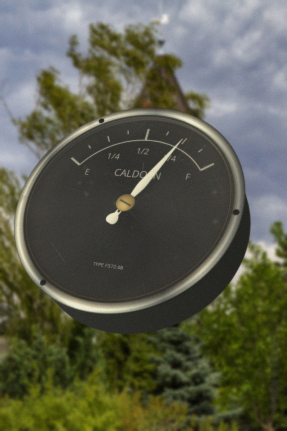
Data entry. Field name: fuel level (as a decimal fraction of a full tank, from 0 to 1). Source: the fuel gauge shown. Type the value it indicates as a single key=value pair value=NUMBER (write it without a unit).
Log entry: value=0.75
